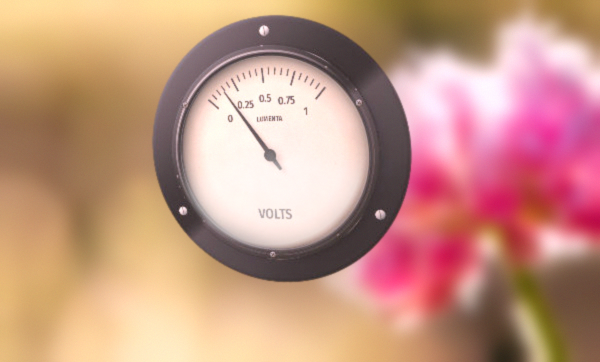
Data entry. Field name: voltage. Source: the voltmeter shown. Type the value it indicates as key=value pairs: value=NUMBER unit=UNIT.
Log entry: value=0.15 unit=V
